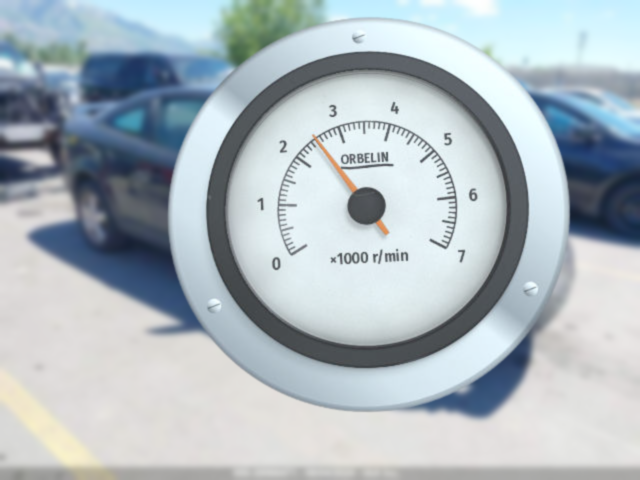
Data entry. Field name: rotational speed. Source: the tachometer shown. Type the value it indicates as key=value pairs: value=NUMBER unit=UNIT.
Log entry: value=2500 unit=rpm
